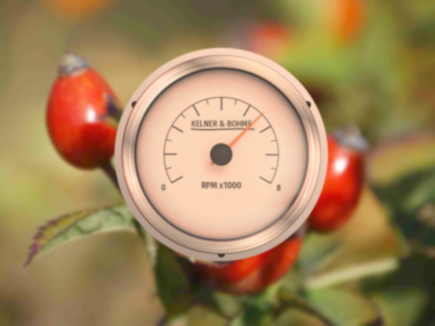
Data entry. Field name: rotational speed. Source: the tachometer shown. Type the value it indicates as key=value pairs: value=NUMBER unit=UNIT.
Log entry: value=5500 unit=rpm
